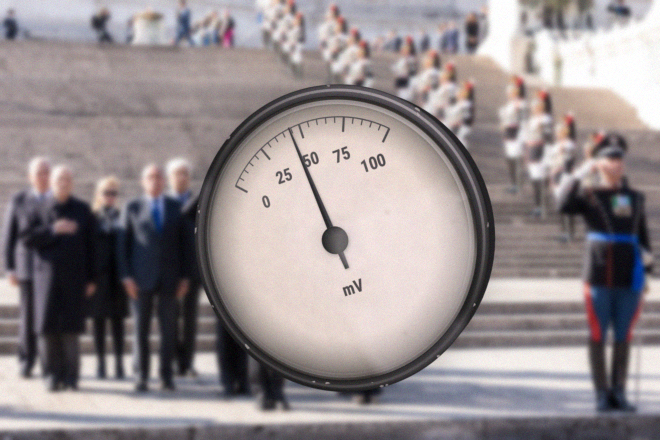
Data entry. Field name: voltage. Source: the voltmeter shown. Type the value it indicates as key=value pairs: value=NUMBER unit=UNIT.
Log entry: value=45 unit=mV
